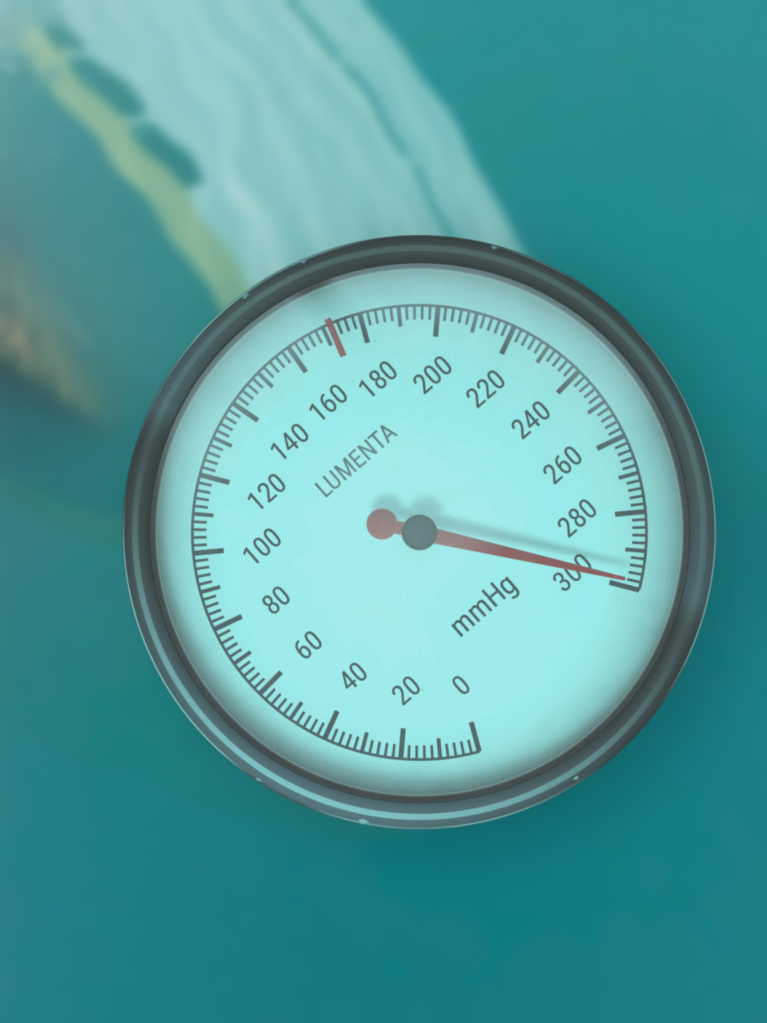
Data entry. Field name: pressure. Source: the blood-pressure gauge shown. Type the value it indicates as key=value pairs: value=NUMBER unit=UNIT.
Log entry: value=298 unit=mmHg
